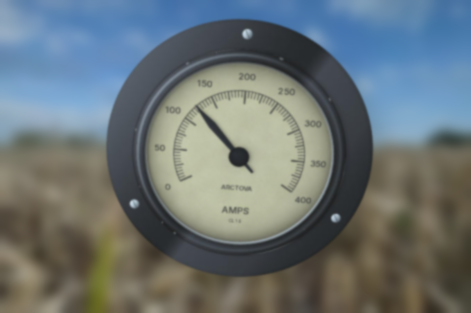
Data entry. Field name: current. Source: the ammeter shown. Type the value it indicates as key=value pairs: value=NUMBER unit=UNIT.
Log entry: value=125 unit=A
